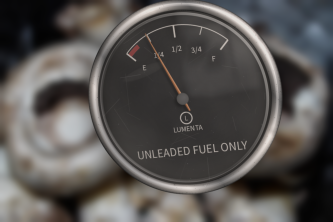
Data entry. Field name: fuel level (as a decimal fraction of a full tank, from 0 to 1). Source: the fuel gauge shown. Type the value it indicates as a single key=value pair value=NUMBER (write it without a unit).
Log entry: value=0.25
